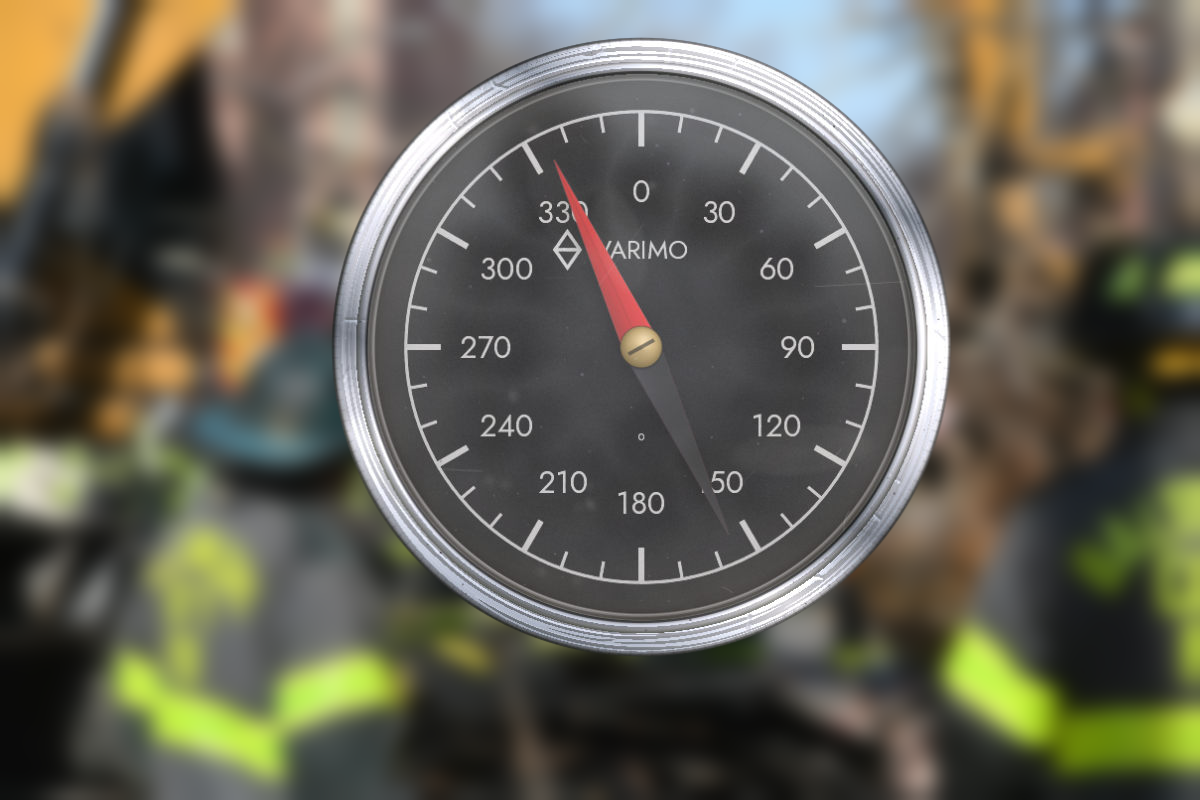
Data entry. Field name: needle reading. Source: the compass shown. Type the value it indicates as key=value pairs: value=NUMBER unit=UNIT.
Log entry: value=335 unit=°
